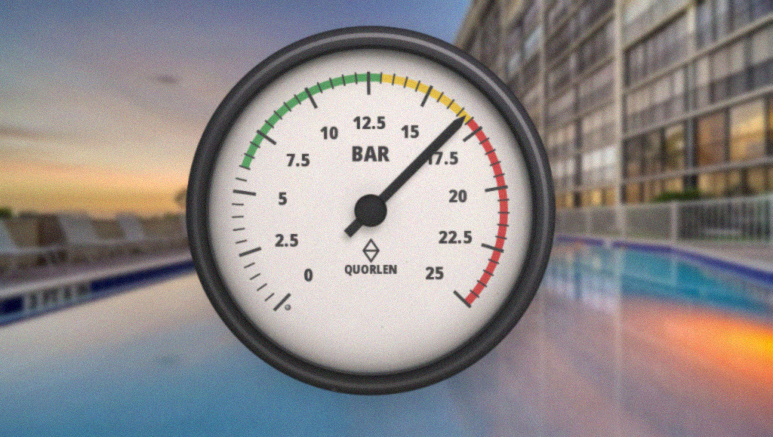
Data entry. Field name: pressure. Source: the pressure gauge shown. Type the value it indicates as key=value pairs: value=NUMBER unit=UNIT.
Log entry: value=16.75 unit=bar
